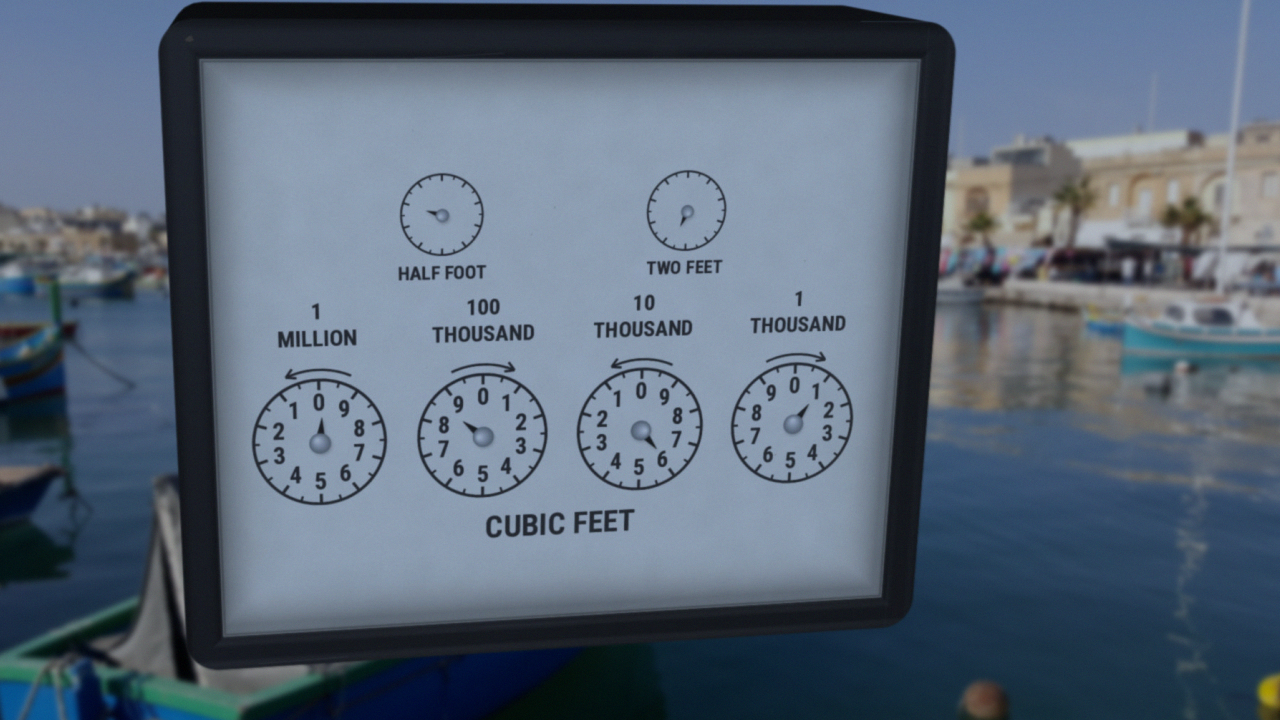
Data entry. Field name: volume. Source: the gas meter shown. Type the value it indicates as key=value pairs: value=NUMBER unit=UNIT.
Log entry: value=986100 unit=ft³
